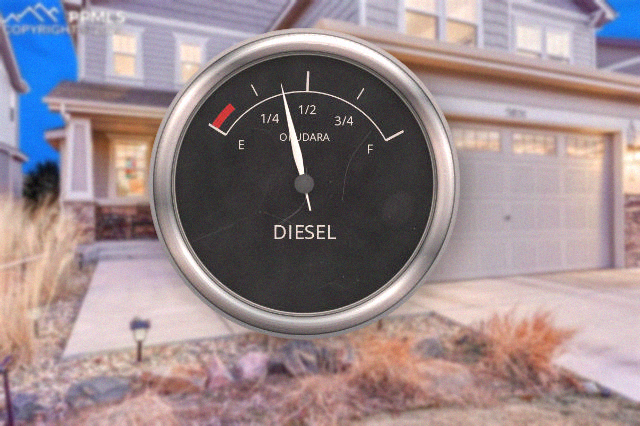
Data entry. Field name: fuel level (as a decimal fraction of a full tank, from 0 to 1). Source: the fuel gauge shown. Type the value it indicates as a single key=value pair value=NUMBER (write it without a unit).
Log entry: value=0.375
